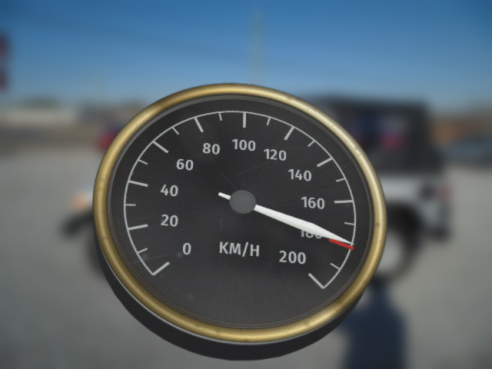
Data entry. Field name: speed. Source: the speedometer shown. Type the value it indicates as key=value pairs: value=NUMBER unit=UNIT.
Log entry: value=180 unit=km/h
